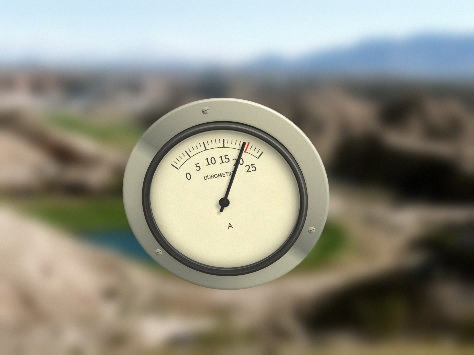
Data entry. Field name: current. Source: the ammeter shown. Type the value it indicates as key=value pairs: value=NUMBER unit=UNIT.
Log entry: value=20 unit=A
